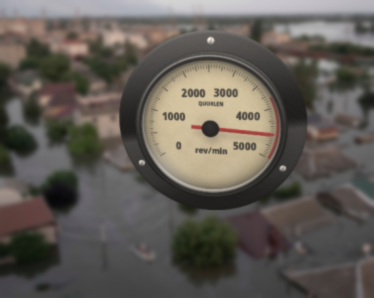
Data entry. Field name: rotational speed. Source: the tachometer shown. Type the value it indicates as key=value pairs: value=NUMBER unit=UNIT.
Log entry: value=4500 unit=rpm
